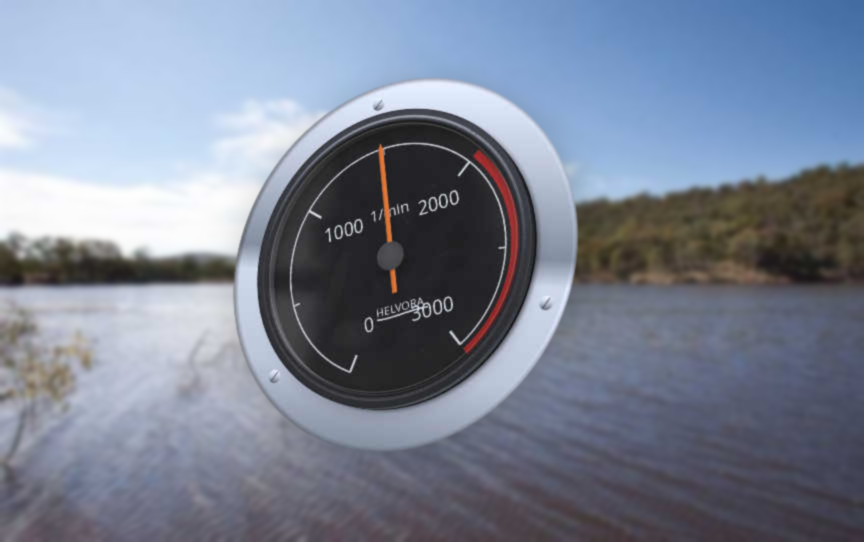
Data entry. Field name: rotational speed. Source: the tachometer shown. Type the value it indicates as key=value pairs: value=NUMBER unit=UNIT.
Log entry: value=1500 unit=rpm
